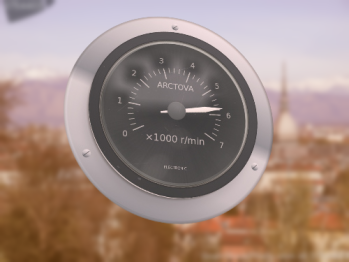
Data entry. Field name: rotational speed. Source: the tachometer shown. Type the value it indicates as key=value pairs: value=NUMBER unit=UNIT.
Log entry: value=5800 unit=rpm
